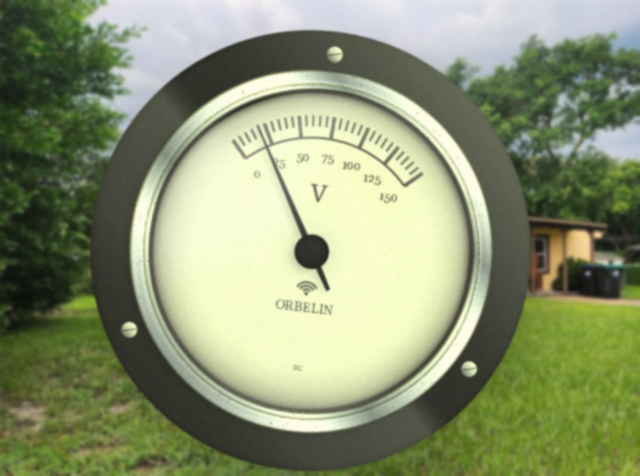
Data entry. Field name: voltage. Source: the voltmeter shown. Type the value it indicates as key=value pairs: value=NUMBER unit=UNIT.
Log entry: value=20 unit=V
